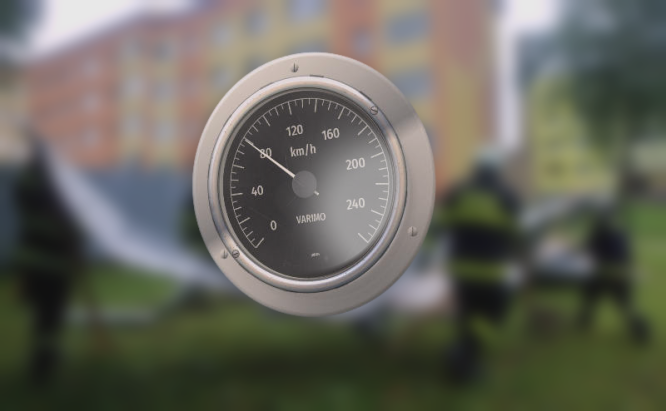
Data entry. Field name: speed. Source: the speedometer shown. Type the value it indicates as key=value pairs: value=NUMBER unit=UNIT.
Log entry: value=80 unit=km/h
